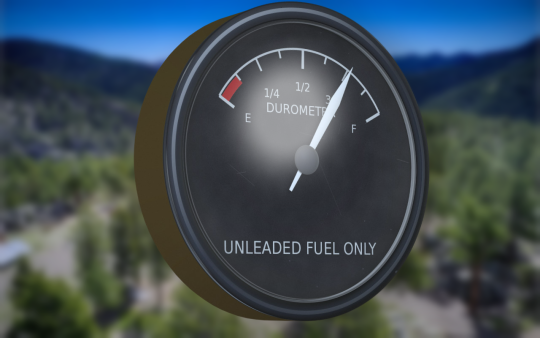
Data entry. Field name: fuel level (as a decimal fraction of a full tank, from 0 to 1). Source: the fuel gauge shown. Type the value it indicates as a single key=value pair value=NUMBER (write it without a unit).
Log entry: value=0.75
